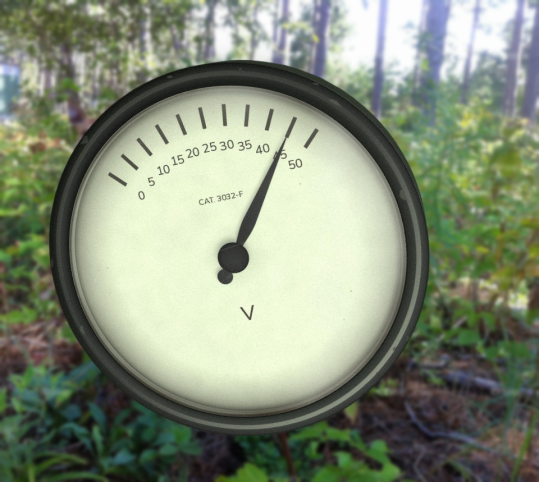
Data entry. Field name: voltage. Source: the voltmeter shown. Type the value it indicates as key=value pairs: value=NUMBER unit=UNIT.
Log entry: value=45 unit=V
